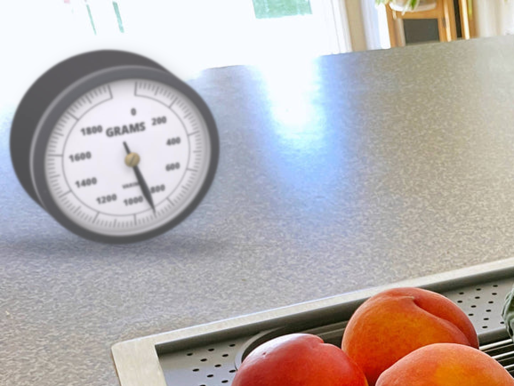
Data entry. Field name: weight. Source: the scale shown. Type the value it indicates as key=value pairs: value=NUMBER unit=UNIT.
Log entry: value=900 unit=g
